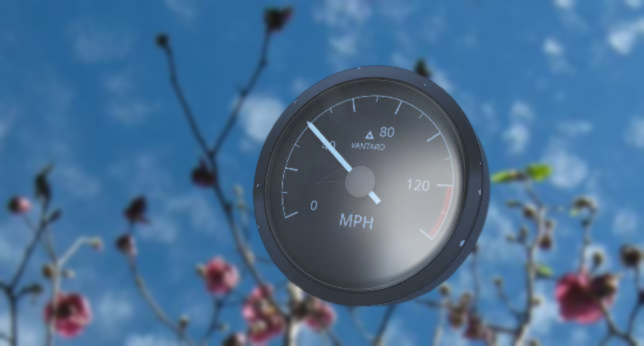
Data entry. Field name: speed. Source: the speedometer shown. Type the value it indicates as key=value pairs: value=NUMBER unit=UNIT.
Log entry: value=40 unit=mph
